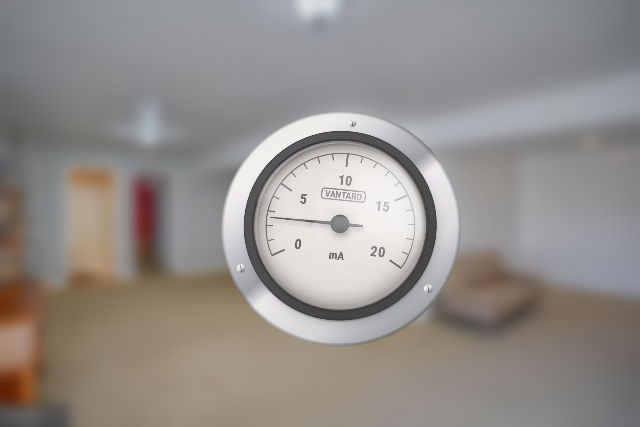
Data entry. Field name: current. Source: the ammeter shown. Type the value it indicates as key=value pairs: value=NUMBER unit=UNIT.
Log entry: value=2.5 unit=mA
